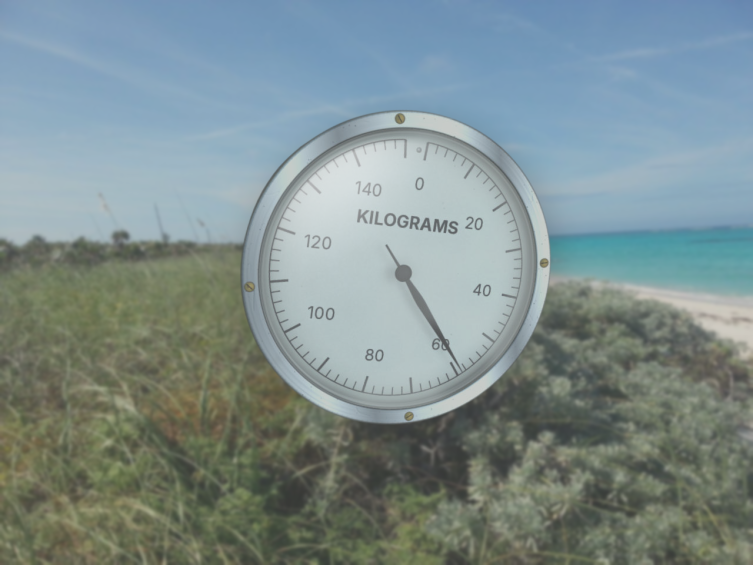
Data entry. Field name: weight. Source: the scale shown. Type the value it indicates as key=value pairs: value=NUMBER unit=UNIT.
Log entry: value=59 unit=kg
